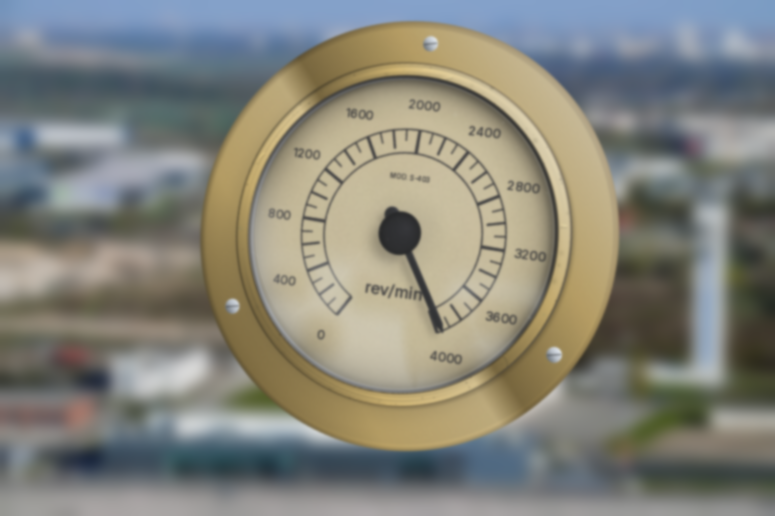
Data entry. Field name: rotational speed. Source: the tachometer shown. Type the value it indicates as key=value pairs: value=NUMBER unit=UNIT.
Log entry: value=3950 unit=rpm
